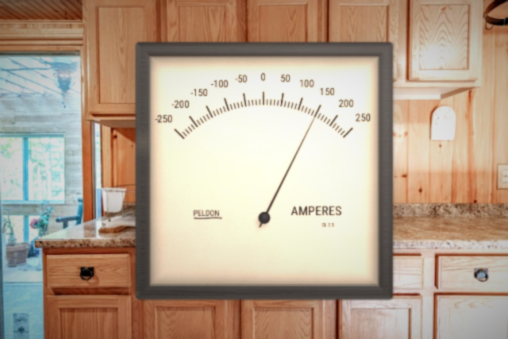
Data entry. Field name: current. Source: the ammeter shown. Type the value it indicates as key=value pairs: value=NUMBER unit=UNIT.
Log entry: value=150 unit=A
